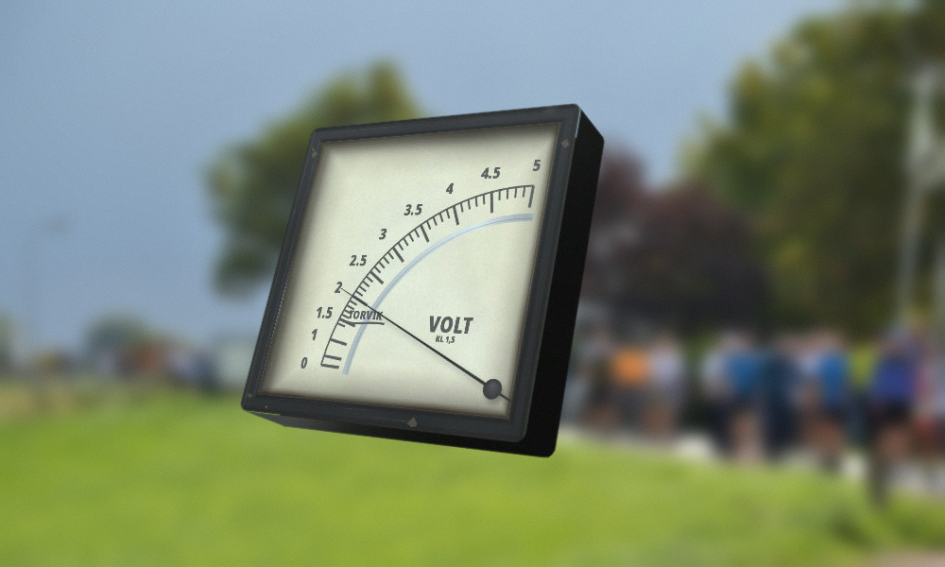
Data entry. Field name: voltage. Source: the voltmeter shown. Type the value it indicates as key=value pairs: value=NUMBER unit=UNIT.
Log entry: value=2 unit=V
